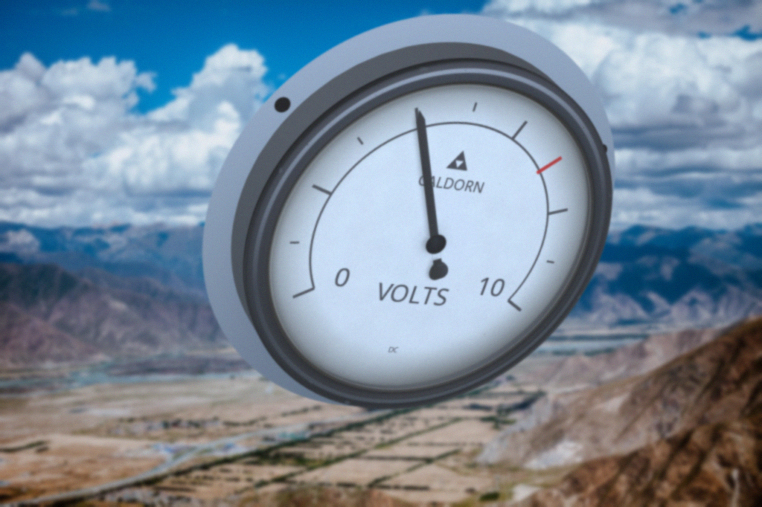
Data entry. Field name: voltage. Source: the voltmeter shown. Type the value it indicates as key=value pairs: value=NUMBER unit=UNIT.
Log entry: value=4 unit=V
